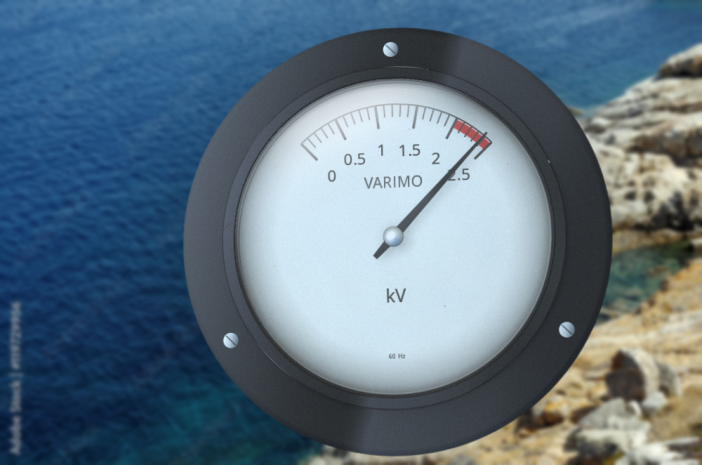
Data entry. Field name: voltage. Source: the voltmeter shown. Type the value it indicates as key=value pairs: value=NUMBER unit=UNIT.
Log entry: value=2.4 unit=kV
